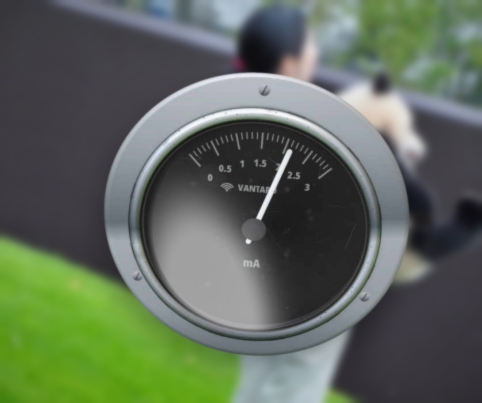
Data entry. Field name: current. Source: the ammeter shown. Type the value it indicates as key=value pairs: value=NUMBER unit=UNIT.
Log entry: value=2.1 unit=mA
